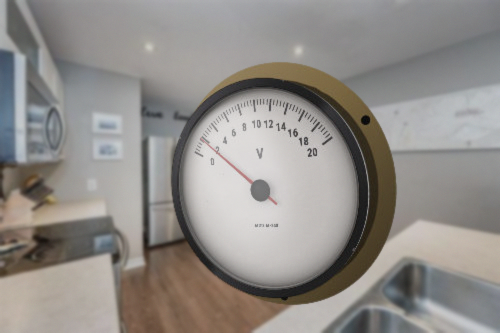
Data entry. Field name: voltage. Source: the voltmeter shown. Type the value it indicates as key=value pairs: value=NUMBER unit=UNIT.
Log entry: value=2 unit=V
